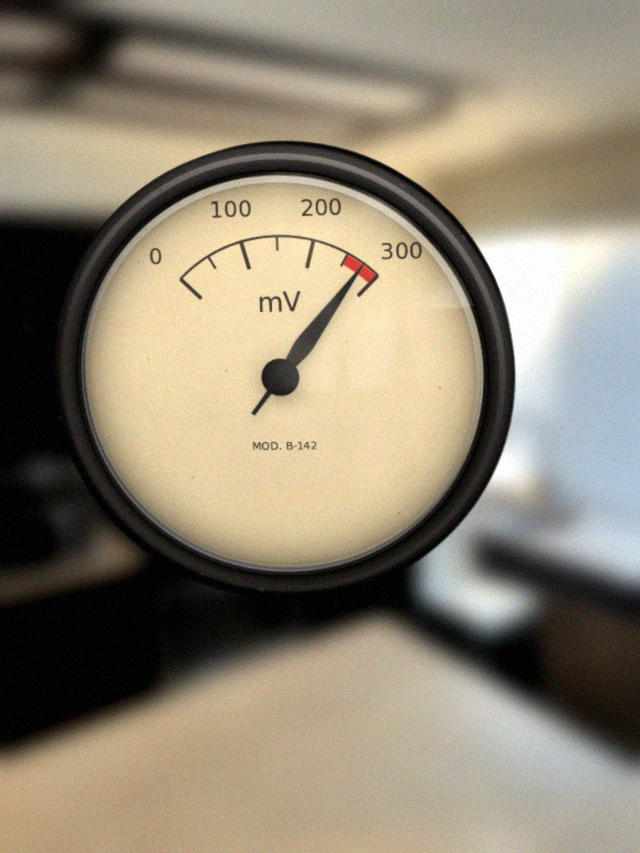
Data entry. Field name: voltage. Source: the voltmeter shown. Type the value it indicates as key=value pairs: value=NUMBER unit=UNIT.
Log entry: value=275 unit=mV
